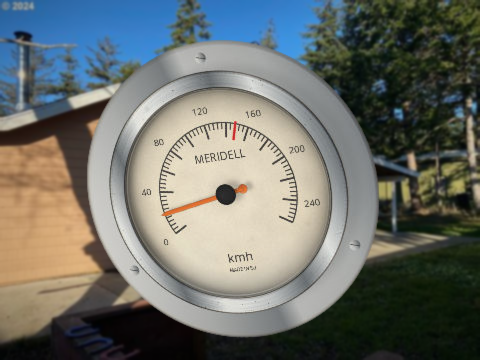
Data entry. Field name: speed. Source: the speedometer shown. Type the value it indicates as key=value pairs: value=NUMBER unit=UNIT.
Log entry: value=20 unit=km/h
